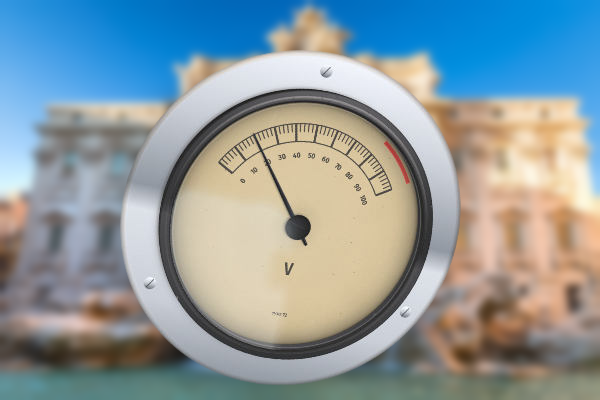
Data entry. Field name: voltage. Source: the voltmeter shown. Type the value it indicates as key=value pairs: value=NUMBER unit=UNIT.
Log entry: value=20 unit=V
